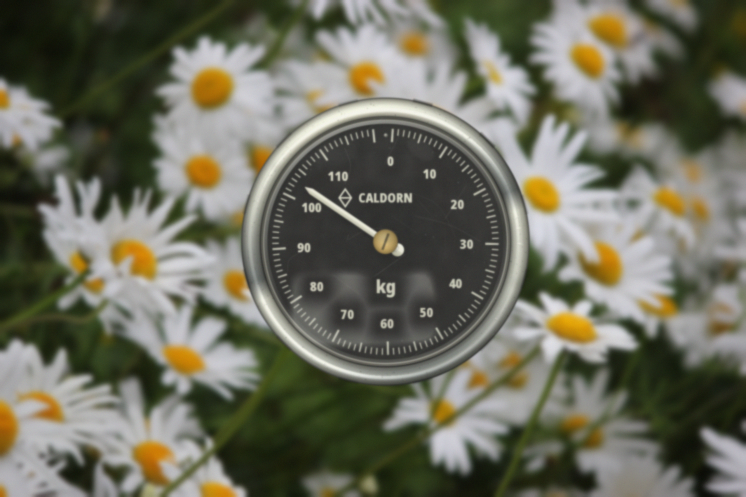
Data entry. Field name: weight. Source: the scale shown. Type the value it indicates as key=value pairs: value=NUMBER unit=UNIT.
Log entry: value=103 unit=kg
